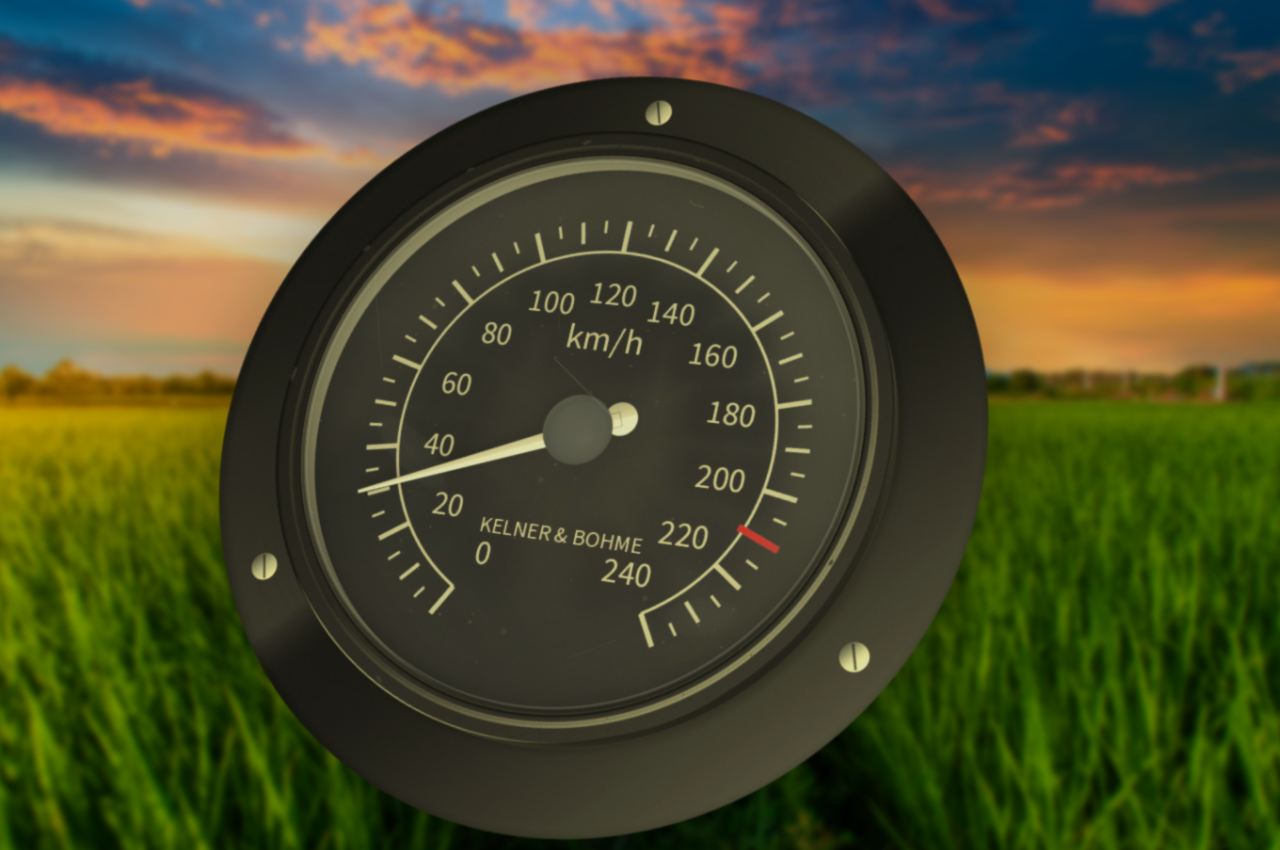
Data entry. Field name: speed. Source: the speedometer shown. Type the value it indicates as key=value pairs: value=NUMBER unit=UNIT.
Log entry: value=30 unit=km/h
